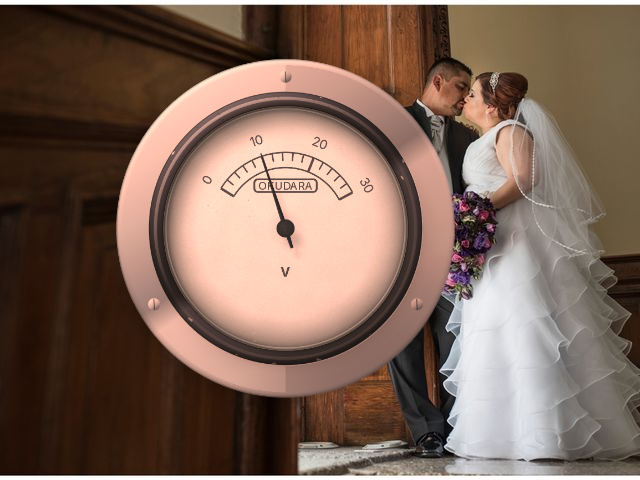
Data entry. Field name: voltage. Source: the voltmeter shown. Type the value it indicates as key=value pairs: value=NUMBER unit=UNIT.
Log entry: value=10 unit=V
